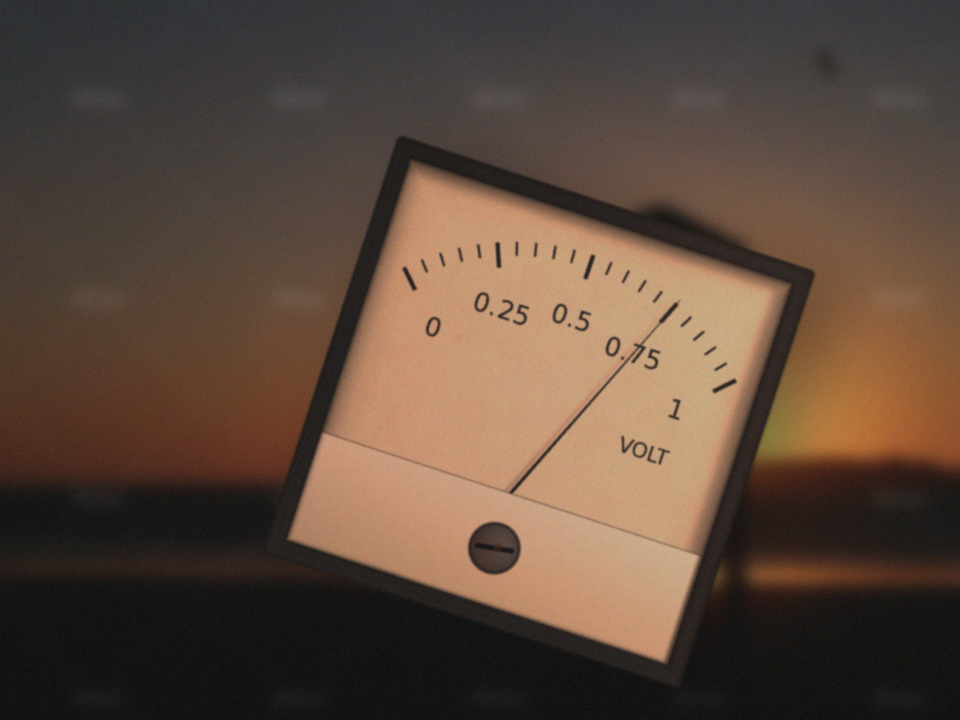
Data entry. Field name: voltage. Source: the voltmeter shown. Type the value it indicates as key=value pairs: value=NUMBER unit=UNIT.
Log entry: value=0.75 unit=V
